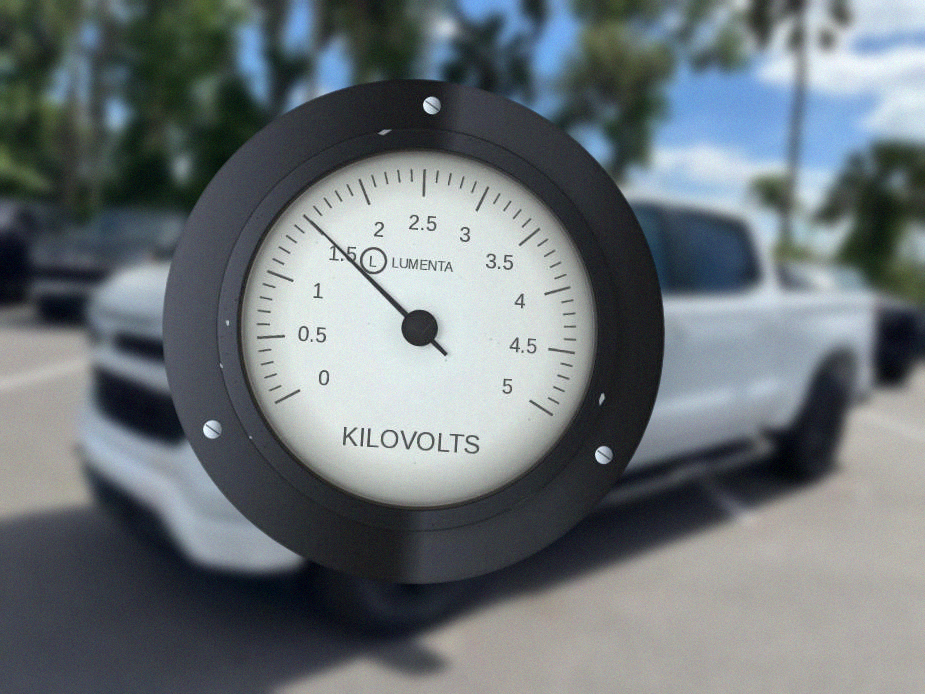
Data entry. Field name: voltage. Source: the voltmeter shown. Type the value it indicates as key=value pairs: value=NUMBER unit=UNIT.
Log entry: value=1.5 unit=kV
